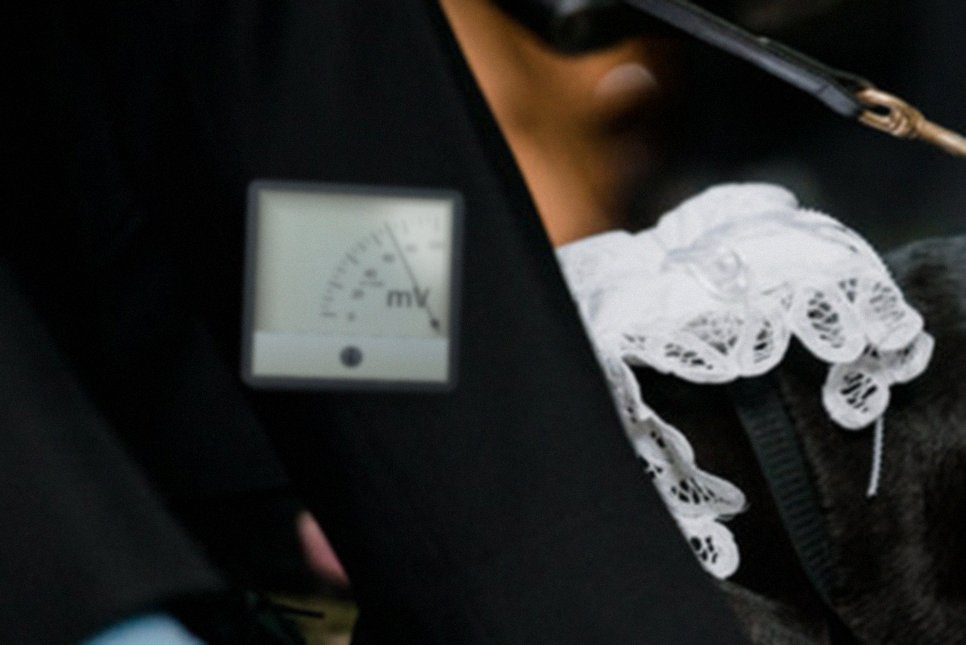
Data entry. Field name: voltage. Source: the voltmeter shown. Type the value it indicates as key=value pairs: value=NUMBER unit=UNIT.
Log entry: value=70 unit=mV
